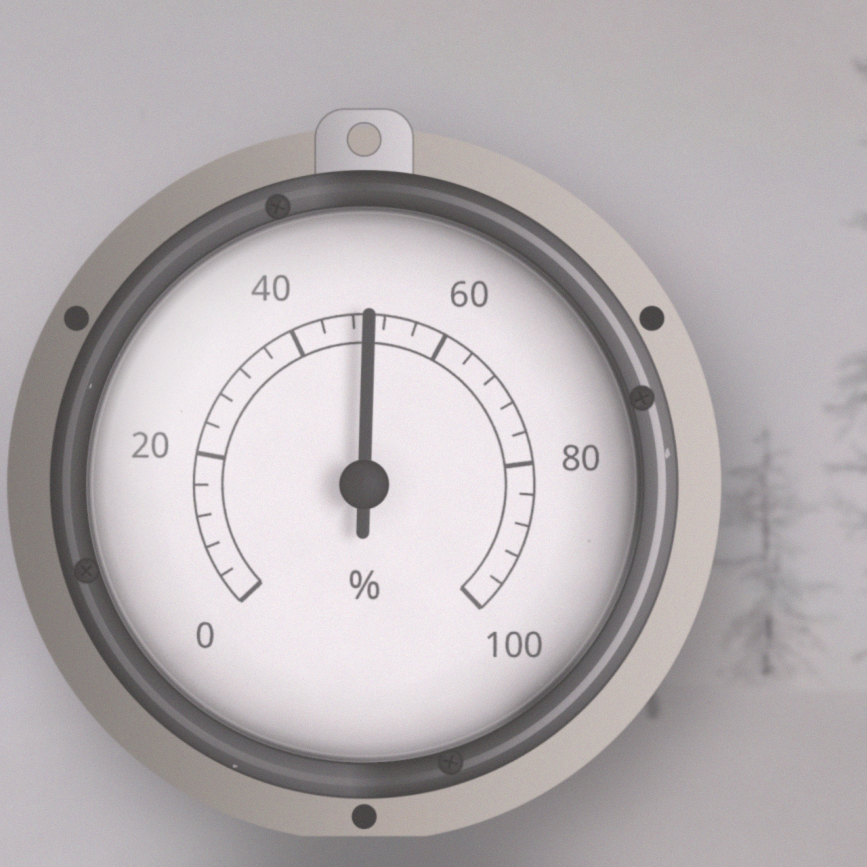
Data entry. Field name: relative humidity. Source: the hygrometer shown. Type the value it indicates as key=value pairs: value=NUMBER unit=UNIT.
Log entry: value=50 unit=%
